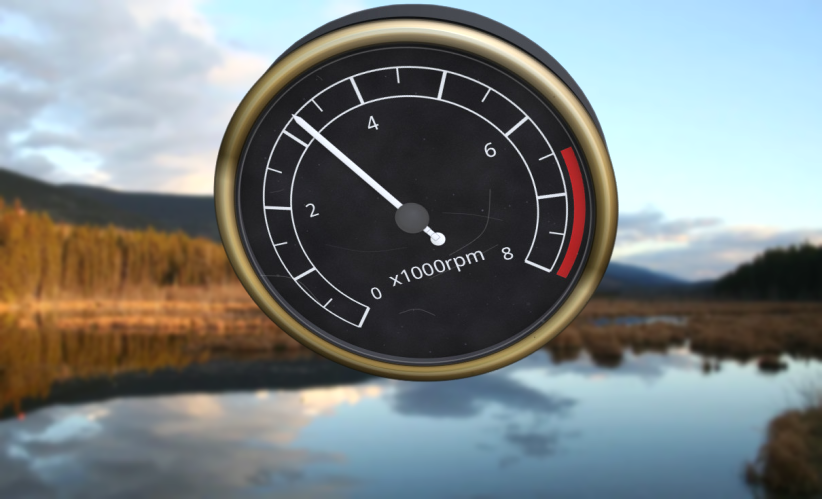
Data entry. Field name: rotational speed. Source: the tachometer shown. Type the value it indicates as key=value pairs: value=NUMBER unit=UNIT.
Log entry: value=3250 unit=rpm
